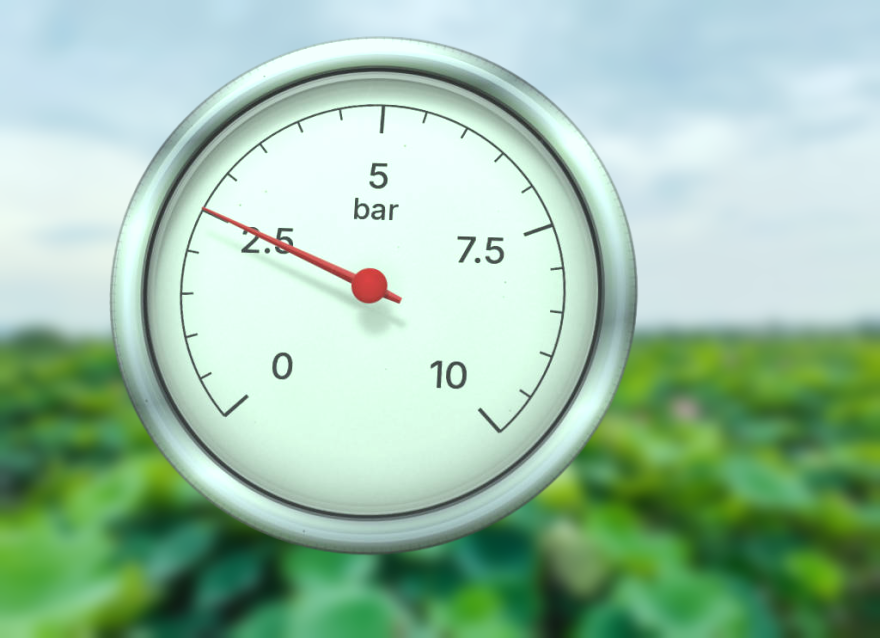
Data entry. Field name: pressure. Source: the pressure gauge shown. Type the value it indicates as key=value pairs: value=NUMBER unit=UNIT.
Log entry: value=2.5 unit=bar
